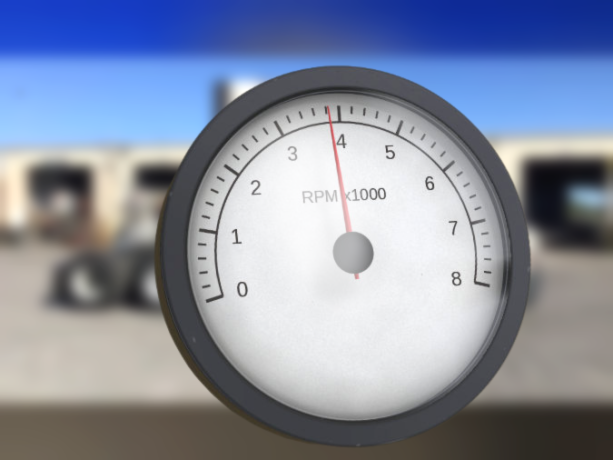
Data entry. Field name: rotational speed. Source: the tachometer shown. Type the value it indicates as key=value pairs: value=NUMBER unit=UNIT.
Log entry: value=3800 unit=rpm
